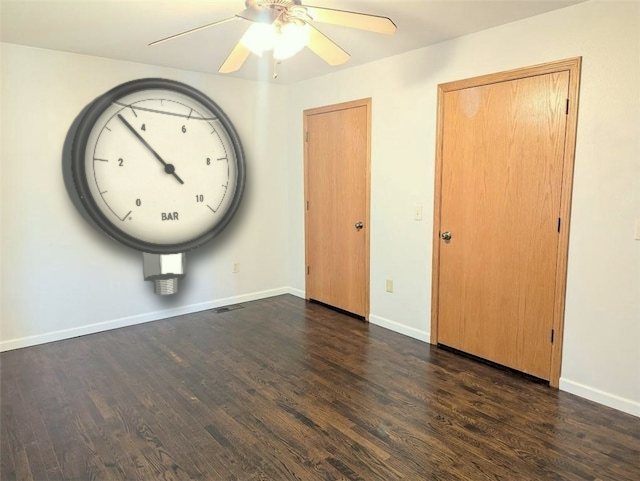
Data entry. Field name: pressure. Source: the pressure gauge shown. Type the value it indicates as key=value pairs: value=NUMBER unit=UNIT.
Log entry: value=3.5 unit=bar
